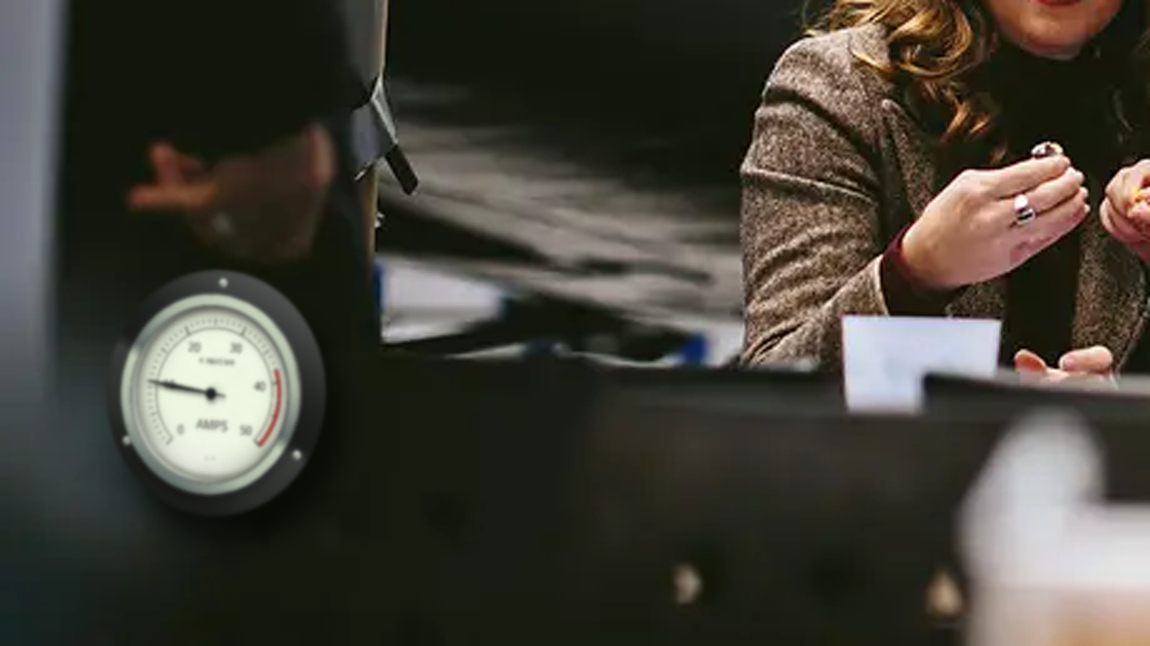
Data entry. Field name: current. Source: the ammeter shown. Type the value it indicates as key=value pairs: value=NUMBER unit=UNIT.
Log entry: value=10 unit=A
